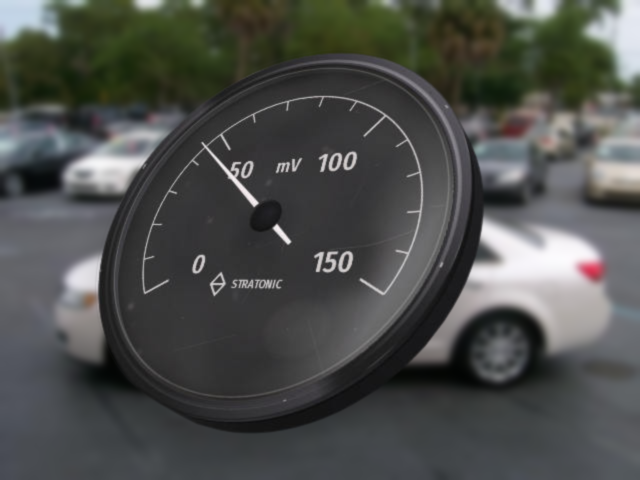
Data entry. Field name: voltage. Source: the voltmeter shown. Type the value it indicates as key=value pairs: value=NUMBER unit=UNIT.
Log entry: value=45 unit=mV
